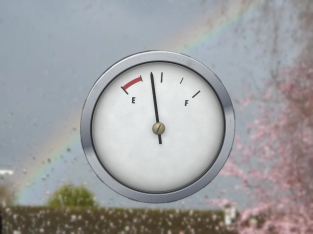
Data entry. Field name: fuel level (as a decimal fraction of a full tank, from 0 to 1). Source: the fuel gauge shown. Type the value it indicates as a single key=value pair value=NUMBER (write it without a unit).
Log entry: value=0.375
